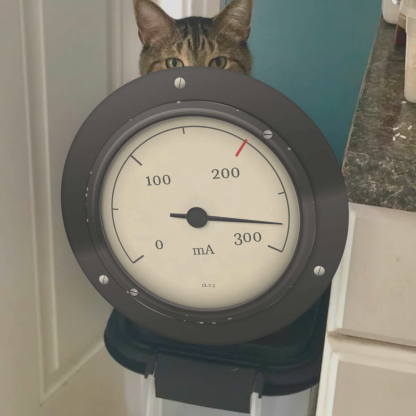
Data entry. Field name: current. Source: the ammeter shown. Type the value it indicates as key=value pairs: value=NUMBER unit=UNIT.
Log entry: value=275 unit=mA
